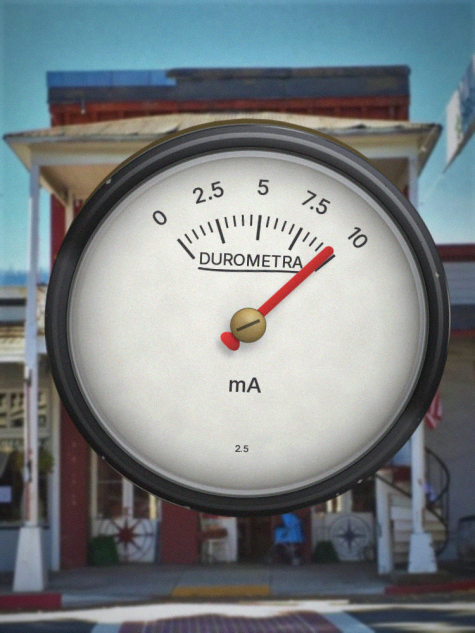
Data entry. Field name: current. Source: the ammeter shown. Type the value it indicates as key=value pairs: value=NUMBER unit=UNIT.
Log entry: value=9.5 unit=mA
